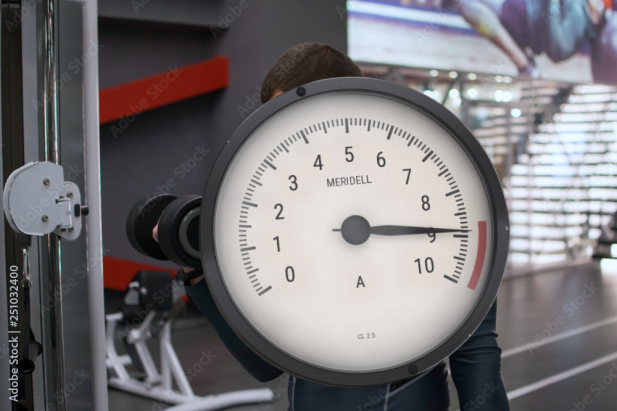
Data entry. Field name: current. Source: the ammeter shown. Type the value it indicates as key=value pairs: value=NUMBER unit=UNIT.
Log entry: value=8.9 unit=A
